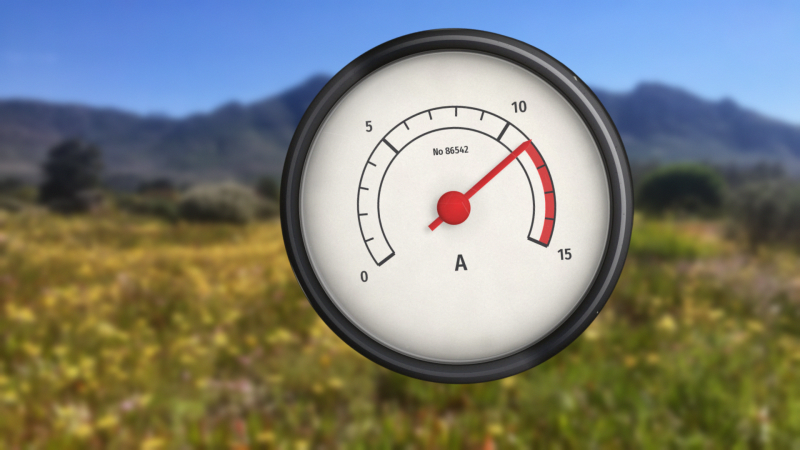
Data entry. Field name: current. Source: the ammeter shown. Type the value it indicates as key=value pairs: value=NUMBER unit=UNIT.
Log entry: value=11 unit=A
